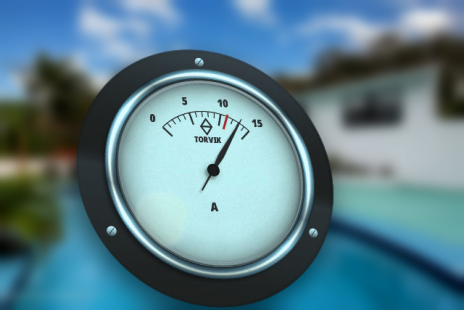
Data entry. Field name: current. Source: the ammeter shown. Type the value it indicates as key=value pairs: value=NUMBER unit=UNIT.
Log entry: value=13 unit=A
